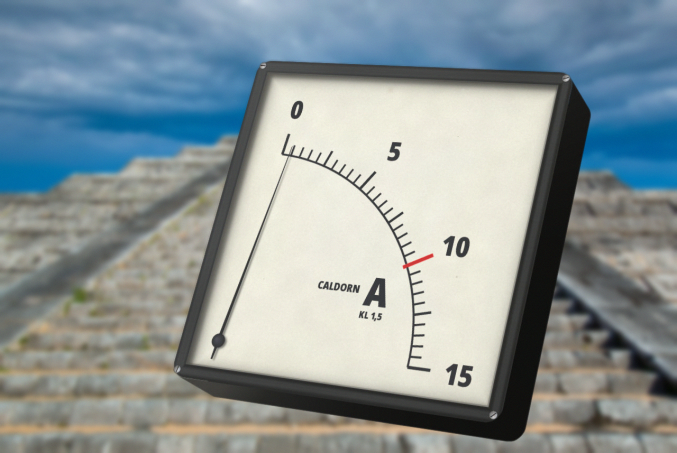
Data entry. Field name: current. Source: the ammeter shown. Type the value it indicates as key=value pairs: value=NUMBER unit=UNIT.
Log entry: value=0.5 unit=A
